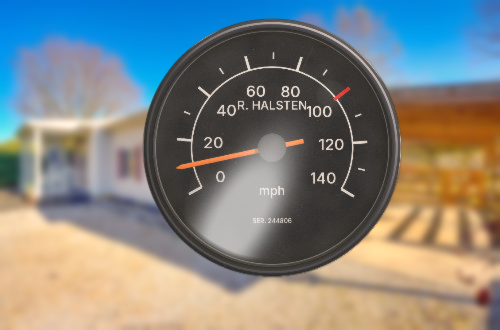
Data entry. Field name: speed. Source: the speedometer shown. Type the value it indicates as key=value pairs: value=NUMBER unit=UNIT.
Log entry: value=10 unit=mph
